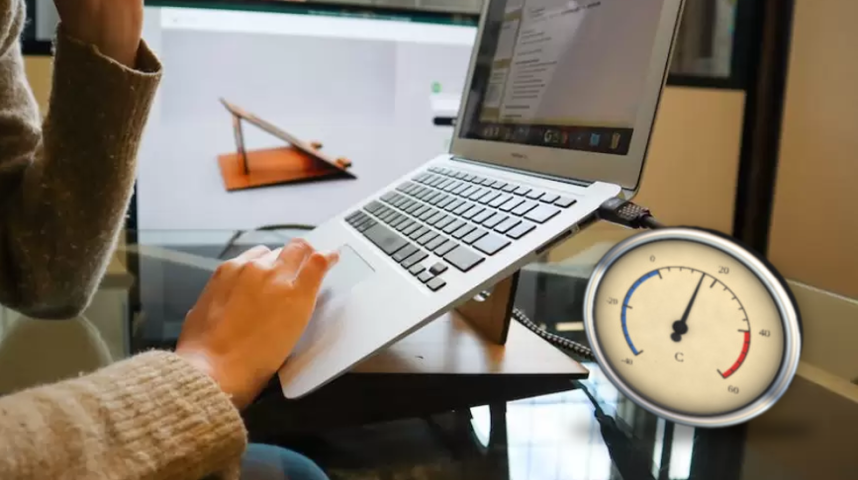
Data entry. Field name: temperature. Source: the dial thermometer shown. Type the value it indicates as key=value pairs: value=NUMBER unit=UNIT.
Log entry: value=16 unit=°C
